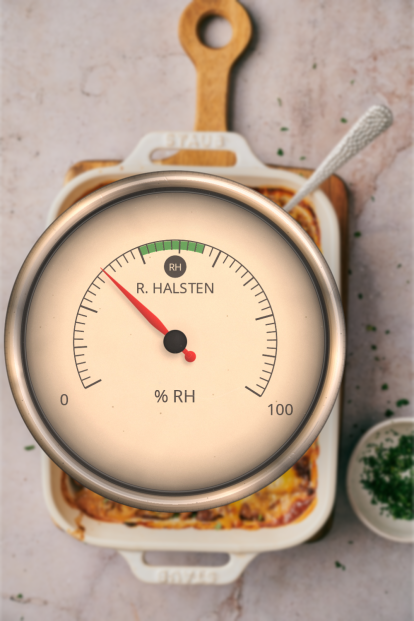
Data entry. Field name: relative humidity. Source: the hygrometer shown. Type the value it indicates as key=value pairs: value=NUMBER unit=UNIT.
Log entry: value=30 unit=%
